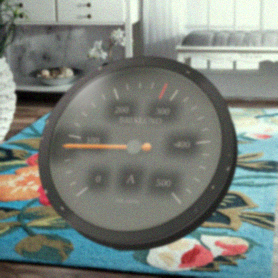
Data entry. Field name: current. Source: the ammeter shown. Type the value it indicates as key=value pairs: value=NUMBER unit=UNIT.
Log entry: value=80 unit=A
